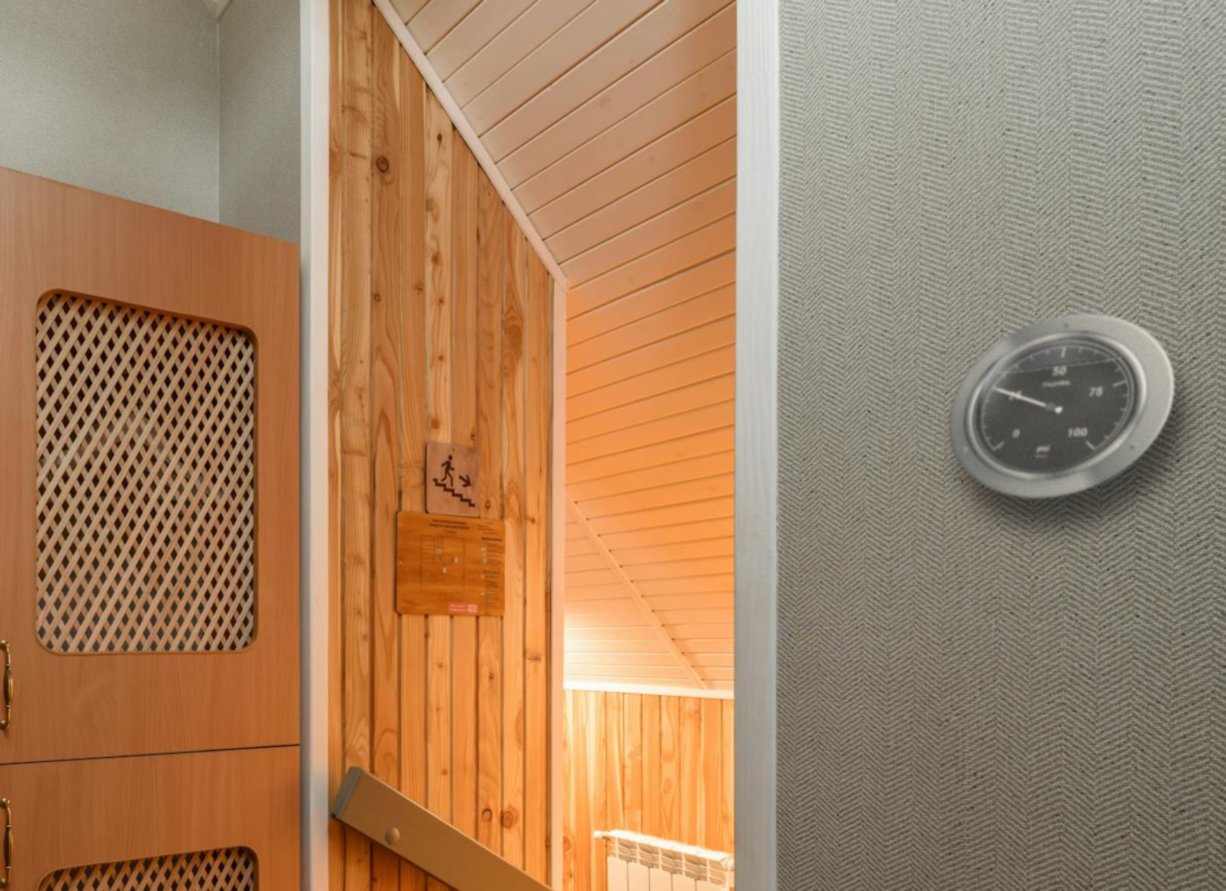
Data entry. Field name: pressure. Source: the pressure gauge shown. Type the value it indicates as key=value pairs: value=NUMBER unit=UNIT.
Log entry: value=25 unit=psi
